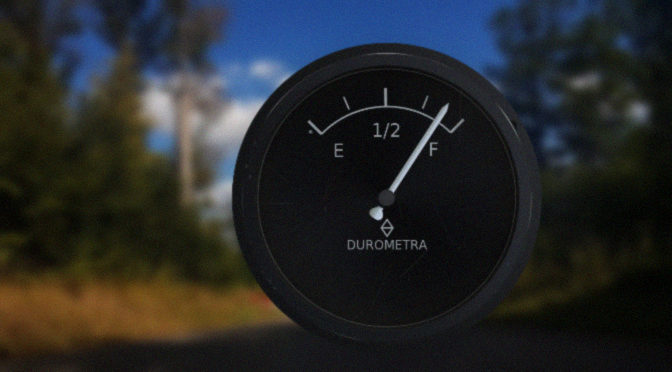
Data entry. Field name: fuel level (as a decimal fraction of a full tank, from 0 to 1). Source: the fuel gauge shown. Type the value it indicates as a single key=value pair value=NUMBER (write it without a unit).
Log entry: value=0.875
